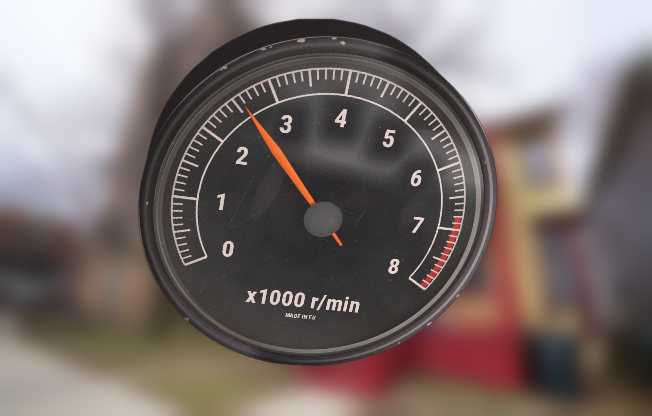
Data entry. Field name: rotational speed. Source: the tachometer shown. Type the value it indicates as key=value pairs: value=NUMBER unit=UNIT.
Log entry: value=2600 unit=rpm
